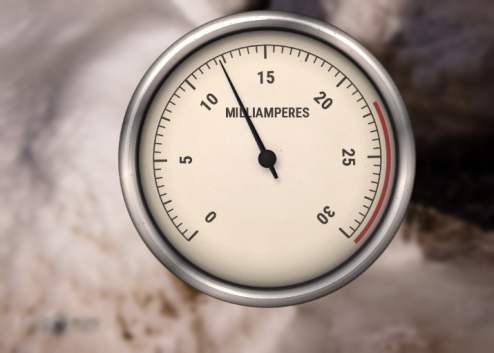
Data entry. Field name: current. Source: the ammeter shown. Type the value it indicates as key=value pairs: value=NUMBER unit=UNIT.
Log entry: value=12.25 unit=mA
